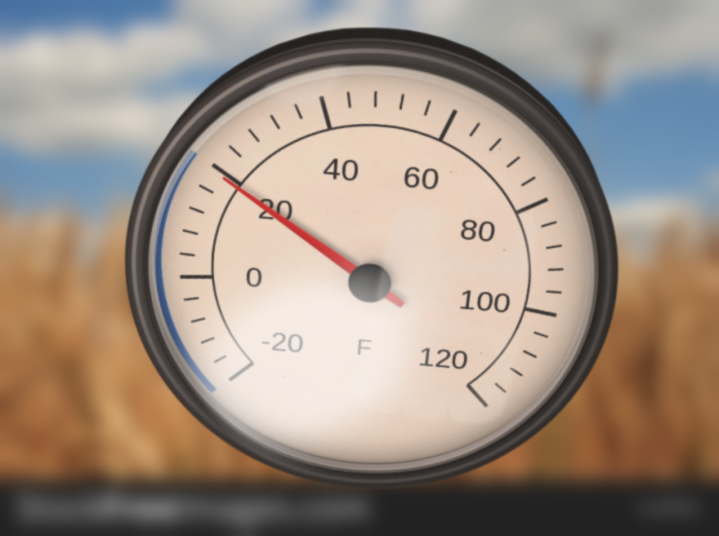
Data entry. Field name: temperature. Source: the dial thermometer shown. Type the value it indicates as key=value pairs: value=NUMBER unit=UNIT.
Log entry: value=20 unit=°F
